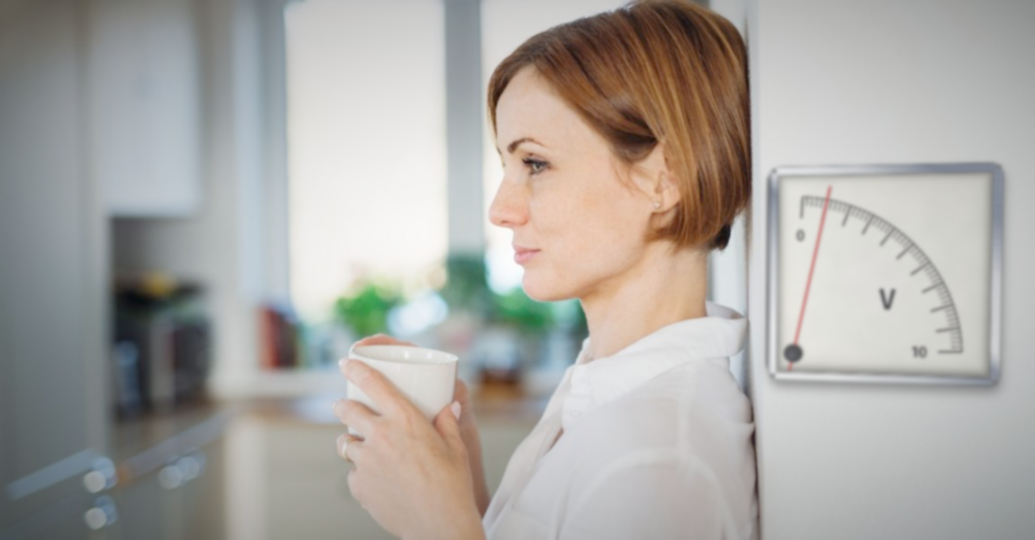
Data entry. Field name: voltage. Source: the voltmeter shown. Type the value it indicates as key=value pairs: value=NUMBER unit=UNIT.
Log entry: value=1 unit=V
